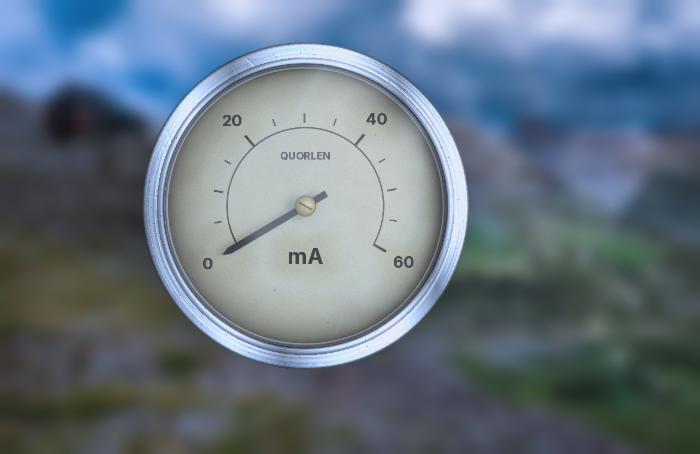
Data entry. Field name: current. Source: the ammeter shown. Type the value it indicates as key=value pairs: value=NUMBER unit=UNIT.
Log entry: value=0 unit=mA
